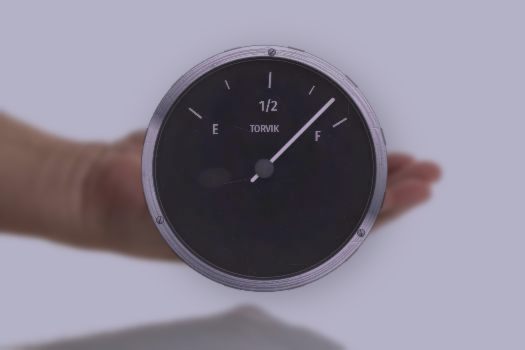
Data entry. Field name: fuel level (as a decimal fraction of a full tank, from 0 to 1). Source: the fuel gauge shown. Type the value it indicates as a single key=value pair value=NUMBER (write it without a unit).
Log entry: value=0.875
